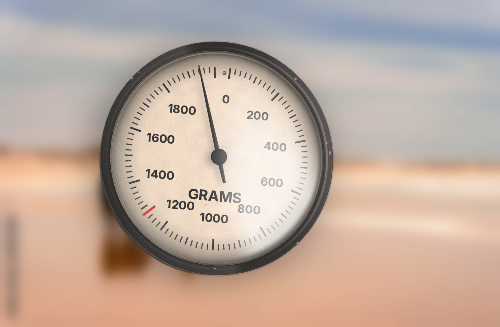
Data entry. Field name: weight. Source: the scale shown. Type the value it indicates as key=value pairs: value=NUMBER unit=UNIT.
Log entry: value=1940 unit=g
